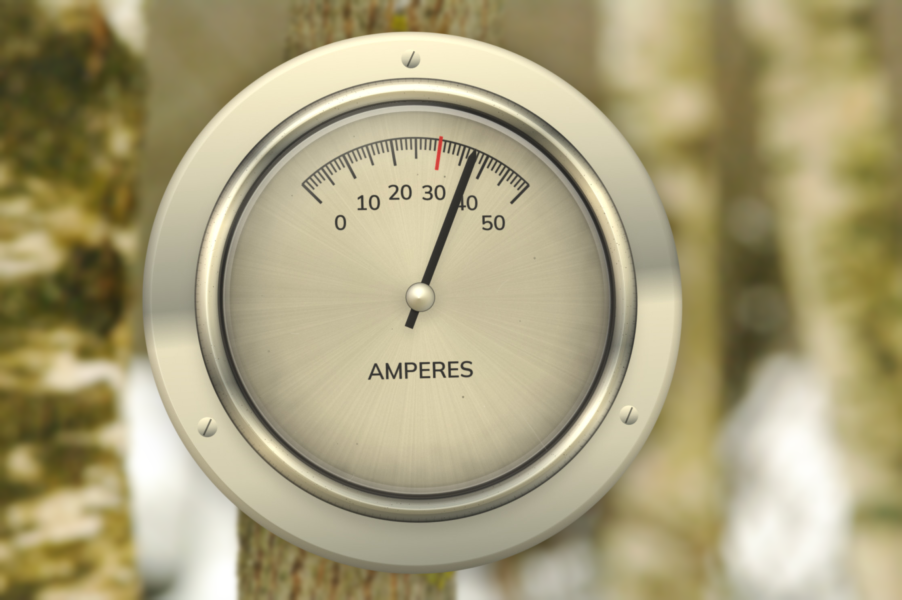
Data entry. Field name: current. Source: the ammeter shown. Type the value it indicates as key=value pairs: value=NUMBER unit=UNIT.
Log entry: value=37 unit=A
